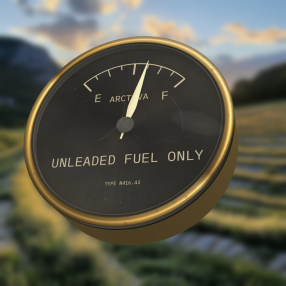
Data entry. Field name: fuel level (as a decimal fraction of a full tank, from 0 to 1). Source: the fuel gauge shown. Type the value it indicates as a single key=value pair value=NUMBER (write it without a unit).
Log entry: value=0.625
